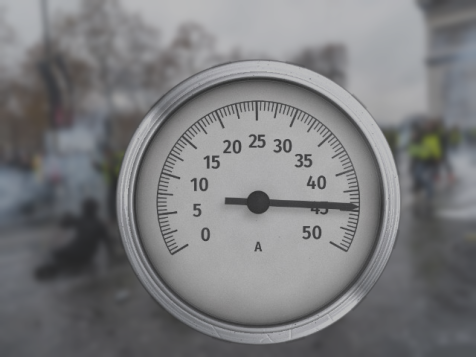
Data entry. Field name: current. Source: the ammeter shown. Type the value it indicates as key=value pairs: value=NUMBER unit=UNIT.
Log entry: value=44.5 unit=A
